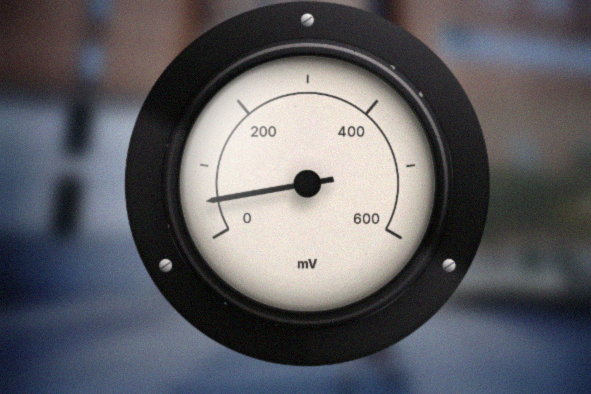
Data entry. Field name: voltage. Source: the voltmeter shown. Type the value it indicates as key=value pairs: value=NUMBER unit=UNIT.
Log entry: value=50 unit=mV
